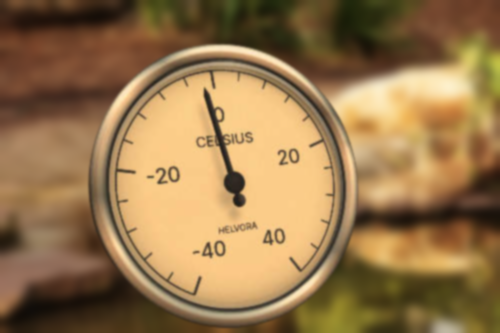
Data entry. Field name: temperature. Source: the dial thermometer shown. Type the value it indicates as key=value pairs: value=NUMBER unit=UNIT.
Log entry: value=-2 unit=°C
